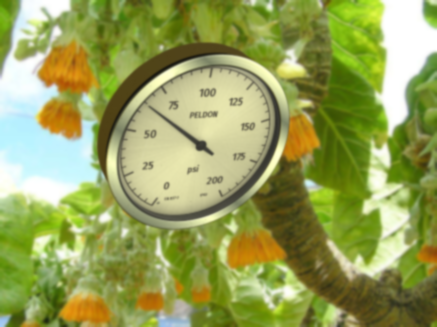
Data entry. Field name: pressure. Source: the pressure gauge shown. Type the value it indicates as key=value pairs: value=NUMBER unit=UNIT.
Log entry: value=65 unit=psi
